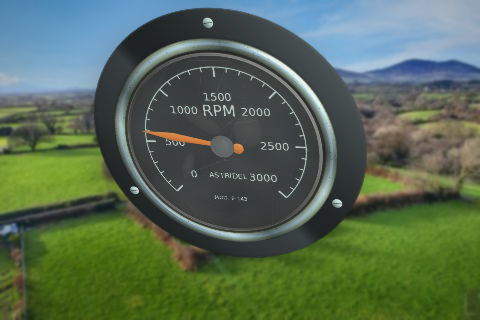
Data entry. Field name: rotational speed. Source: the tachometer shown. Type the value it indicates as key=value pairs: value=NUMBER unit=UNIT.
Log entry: value=600 unit=rpm
